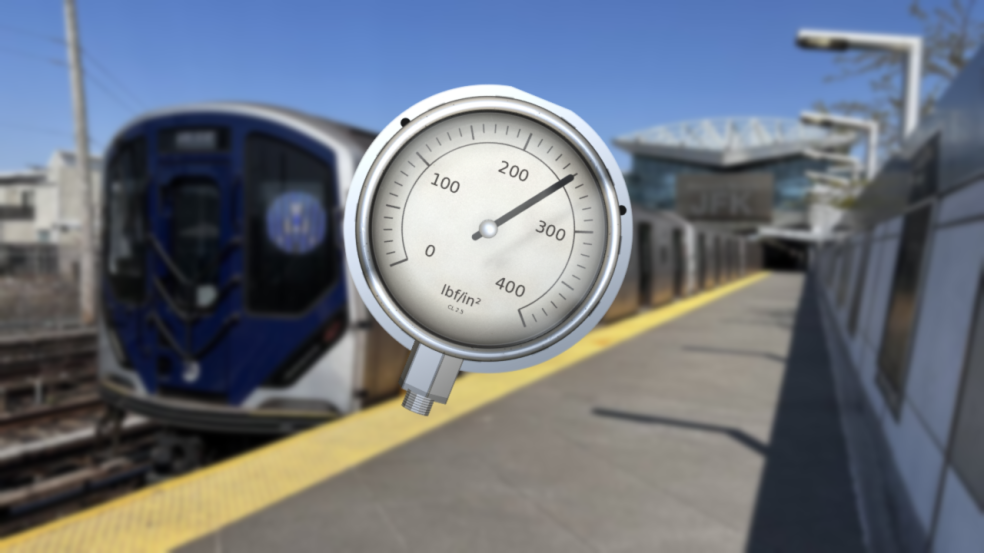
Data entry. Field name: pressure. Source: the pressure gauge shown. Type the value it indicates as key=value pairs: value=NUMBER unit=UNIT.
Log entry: value=250 unit=psi
